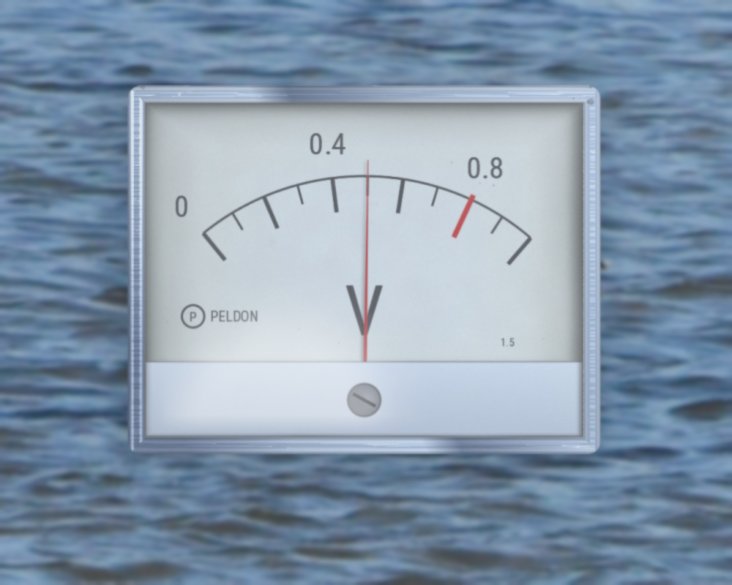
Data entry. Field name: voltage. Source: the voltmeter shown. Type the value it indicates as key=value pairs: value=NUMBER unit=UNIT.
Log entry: value=0.5 unit=V
